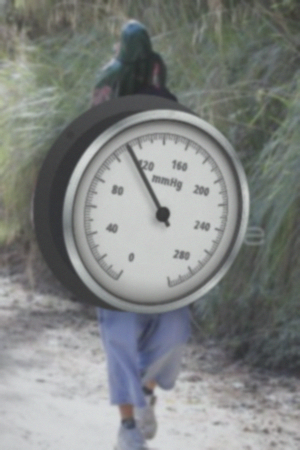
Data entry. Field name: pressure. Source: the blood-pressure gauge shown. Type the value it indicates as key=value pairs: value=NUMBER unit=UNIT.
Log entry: value=110 unit=mmHg
